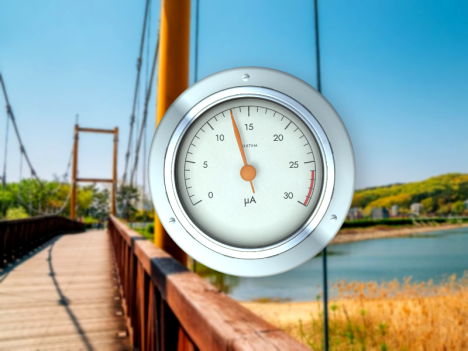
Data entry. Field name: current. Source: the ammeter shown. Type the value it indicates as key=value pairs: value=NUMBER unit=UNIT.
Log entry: value=13 unit=µA
